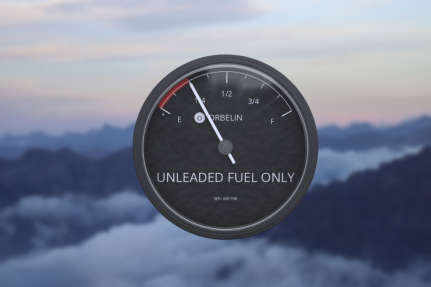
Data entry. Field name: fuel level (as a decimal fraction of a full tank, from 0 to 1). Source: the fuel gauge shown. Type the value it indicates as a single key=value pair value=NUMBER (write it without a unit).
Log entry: value=0.25
